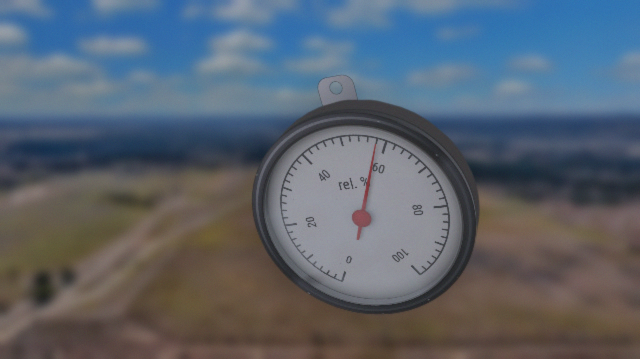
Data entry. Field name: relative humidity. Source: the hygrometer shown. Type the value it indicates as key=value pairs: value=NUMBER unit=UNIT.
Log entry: value=58 unit=%
